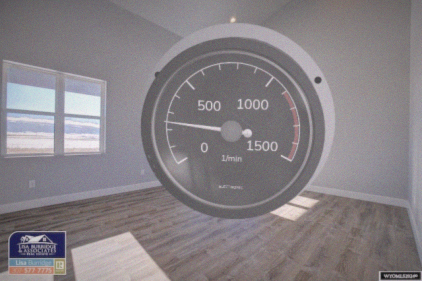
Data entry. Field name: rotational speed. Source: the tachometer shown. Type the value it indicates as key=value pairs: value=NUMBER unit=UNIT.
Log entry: value=250 unit=rpm
